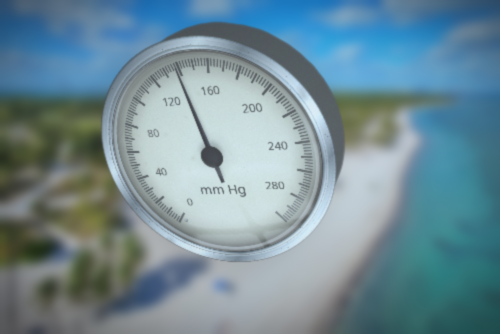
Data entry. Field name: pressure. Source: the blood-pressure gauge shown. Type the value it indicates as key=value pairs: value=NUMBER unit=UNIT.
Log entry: value=140 unit=mmHg
